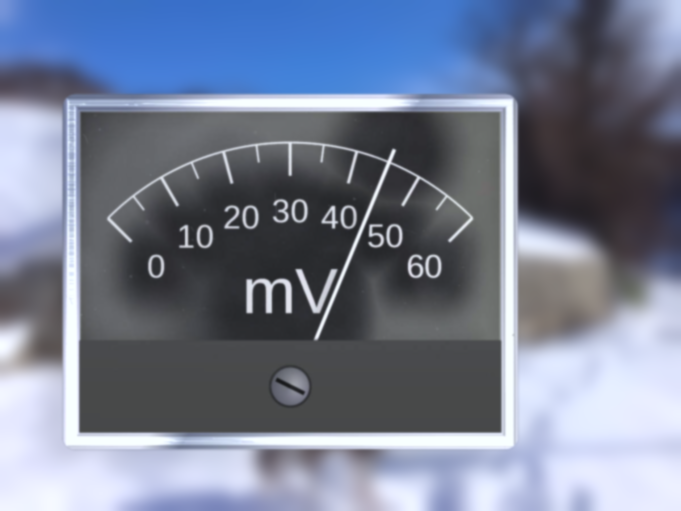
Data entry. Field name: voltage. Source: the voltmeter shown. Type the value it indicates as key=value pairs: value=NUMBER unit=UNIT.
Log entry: value=45 unit=mV
